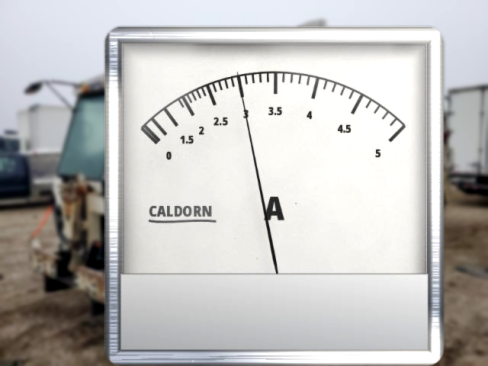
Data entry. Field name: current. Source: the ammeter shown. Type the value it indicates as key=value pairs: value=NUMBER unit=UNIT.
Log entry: value=3 unit=A
